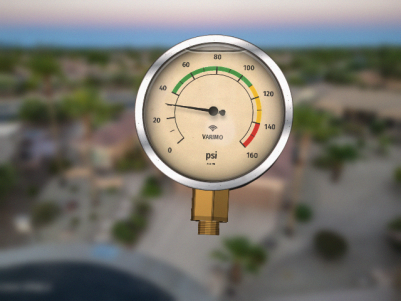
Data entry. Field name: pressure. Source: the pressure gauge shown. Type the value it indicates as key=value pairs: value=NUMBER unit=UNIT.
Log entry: value=30 unit=psi
